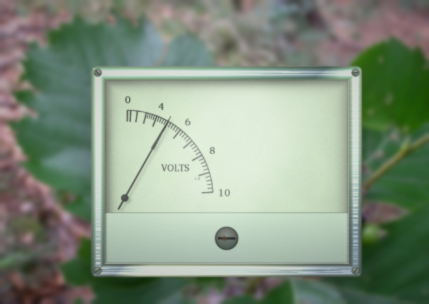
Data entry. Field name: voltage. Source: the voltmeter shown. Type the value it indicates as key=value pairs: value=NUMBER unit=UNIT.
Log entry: value=5 unit=V
